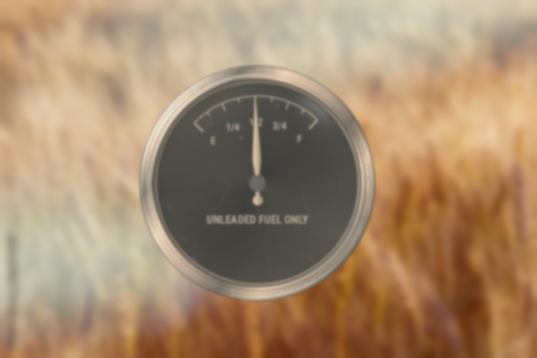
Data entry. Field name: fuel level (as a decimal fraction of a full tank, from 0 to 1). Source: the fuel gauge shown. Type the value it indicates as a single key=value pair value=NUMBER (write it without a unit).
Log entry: value=0.5
